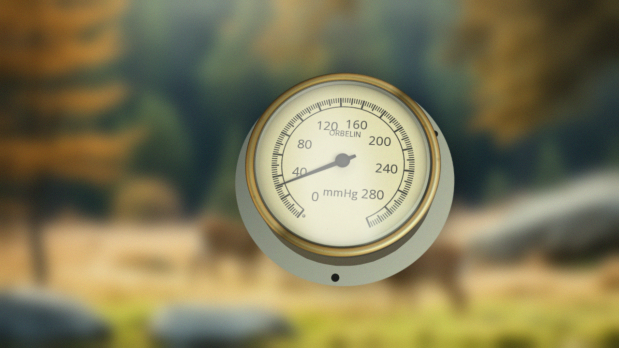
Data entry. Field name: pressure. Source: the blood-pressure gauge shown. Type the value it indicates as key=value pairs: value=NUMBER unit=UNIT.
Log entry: value=30 unit=mmHg
